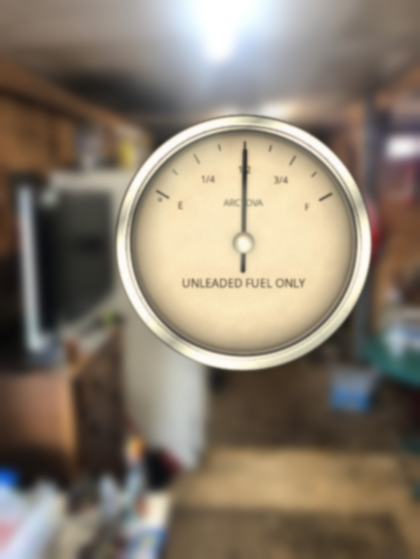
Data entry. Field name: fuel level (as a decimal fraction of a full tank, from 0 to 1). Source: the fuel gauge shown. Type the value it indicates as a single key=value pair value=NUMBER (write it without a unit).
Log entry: value=0.5
